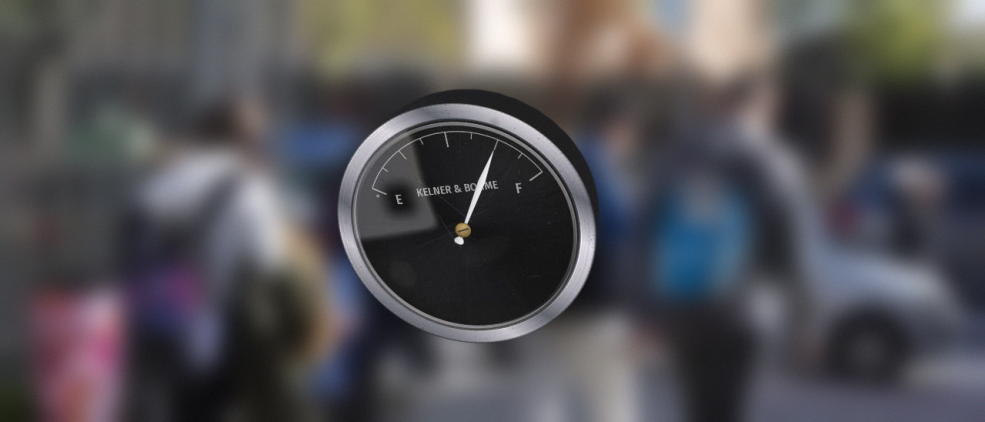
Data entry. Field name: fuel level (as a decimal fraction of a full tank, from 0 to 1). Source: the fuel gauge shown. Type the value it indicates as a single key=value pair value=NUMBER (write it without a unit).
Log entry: value=0.75
